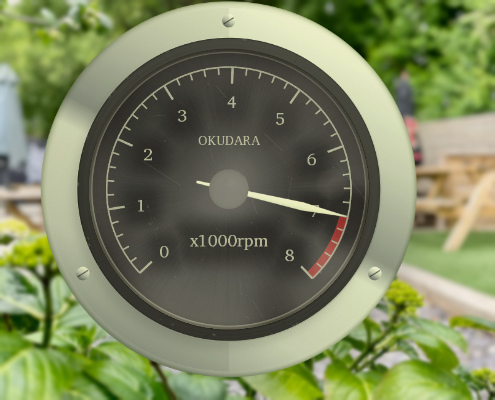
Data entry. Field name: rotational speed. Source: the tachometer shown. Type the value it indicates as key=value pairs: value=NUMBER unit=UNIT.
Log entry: value=7000 unit=rpm
